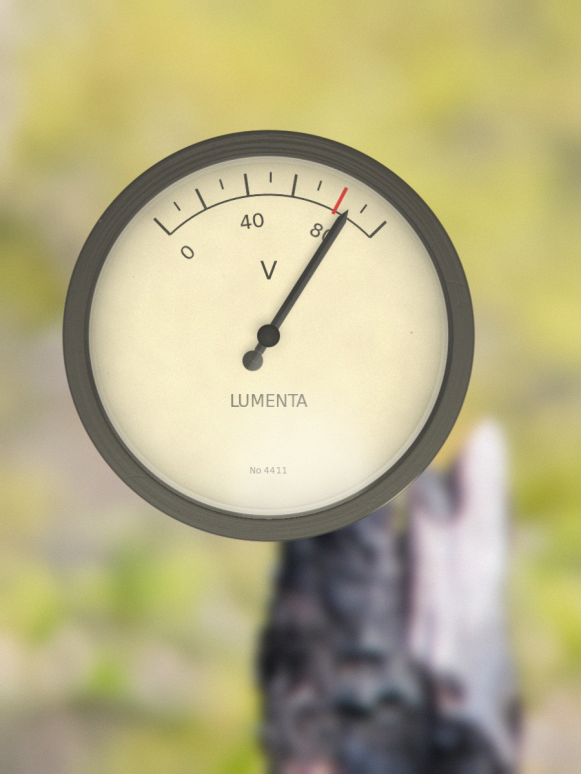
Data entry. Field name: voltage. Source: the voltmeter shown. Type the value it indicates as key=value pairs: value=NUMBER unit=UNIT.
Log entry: value=85 unit=V
